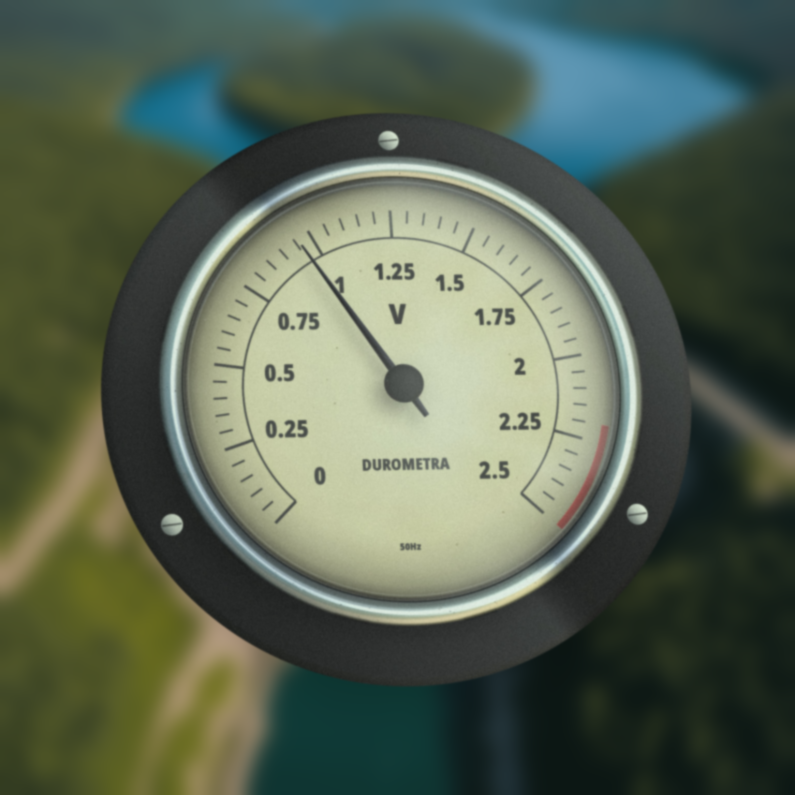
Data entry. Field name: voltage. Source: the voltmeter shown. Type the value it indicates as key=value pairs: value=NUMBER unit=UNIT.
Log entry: value=0.95 unit=V
